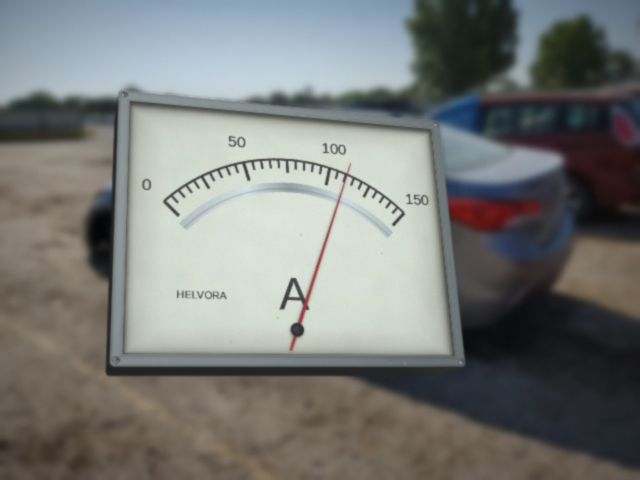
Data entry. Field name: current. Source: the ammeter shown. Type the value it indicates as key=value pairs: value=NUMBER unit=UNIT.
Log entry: value=110 unit=A
